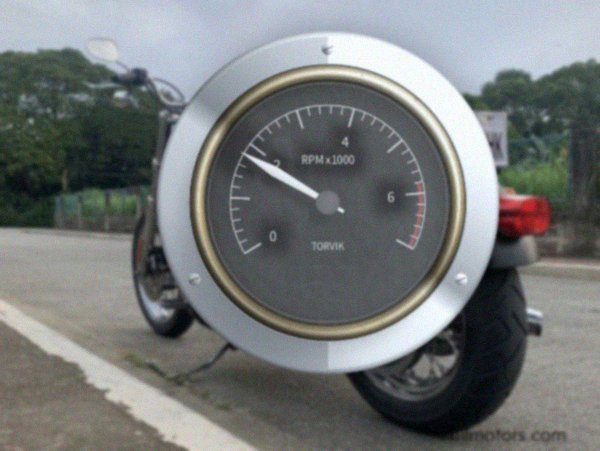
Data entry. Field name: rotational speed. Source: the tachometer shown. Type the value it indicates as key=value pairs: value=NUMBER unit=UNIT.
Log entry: value=1800 unit=rpm
